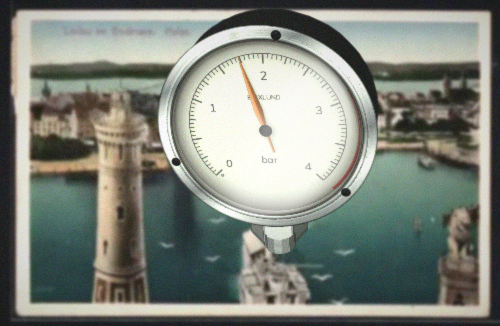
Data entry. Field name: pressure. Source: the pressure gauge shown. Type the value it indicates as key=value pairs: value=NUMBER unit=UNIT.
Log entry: value=1.75 unit=bar
